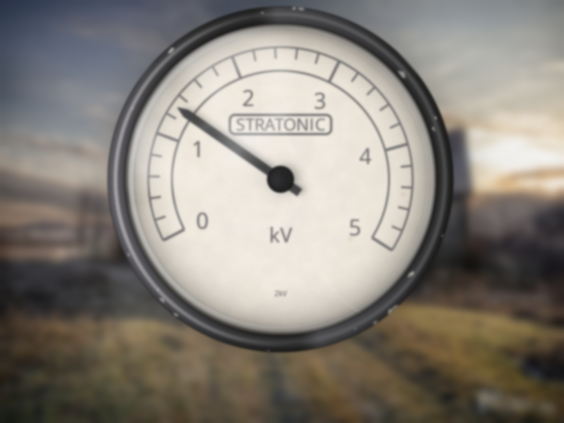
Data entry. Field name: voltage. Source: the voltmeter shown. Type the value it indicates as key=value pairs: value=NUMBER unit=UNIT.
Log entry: value=1.3 unit=kV
